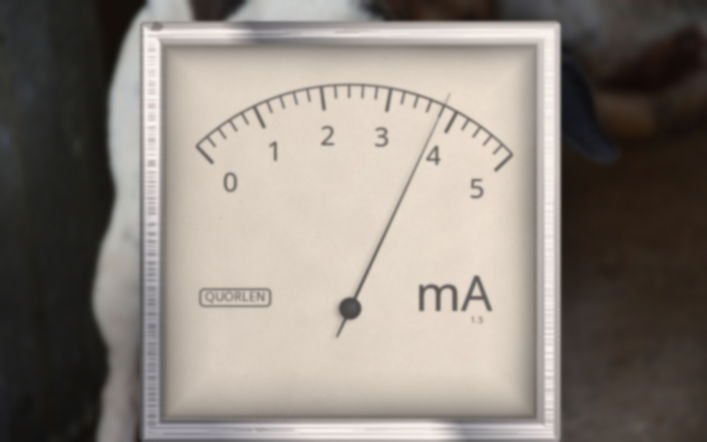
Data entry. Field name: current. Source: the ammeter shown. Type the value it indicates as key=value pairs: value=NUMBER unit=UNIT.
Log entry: value=3.8 unit=mA
